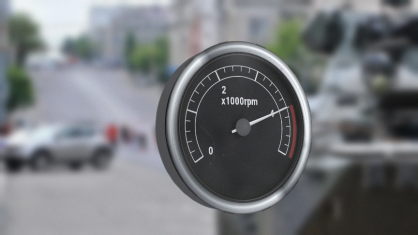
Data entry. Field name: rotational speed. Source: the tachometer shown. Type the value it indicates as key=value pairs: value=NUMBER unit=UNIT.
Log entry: value=4000 unit=rpm
